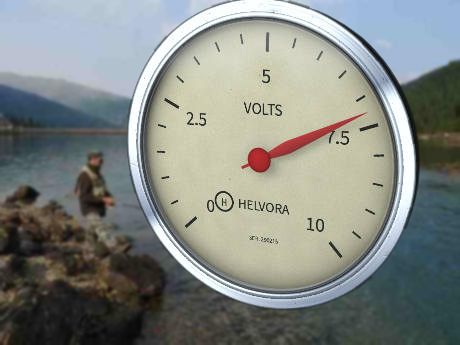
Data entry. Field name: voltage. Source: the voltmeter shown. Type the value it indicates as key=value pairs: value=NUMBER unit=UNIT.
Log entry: value=7.25 unit=V
